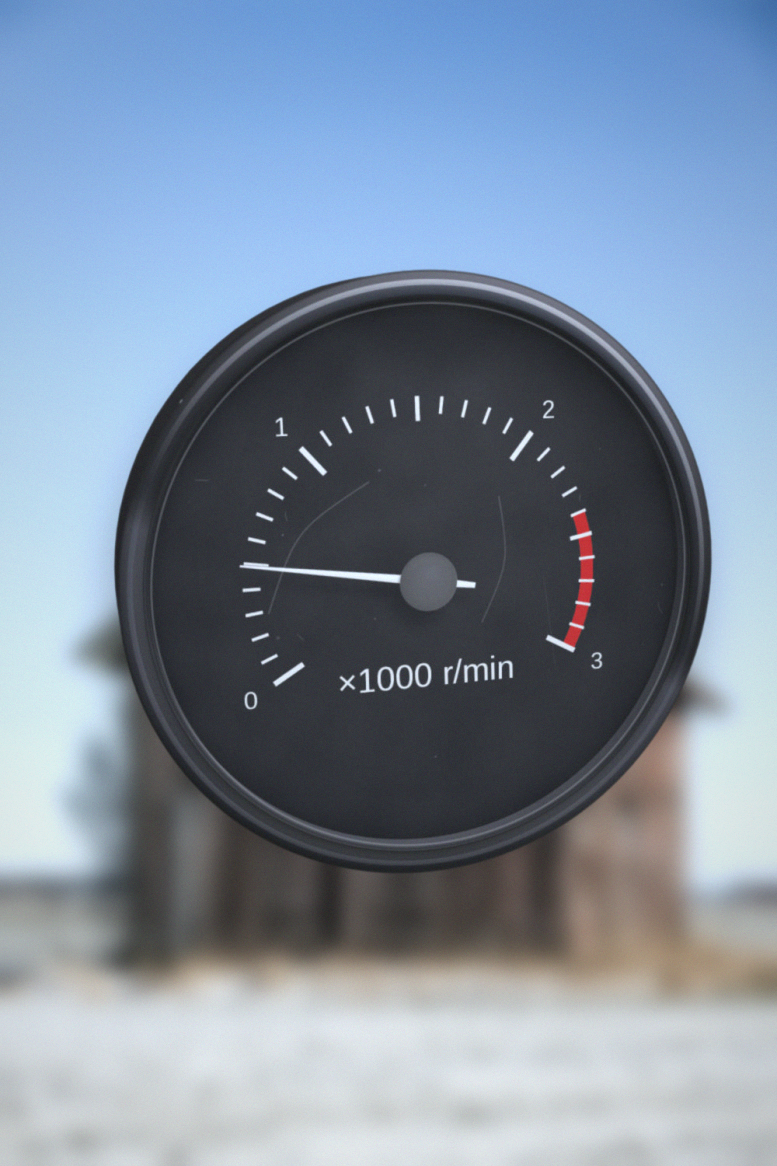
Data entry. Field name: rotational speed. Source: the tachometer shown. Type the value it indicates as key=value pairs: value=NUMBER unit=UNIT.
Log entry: value=500 unit=rpm
